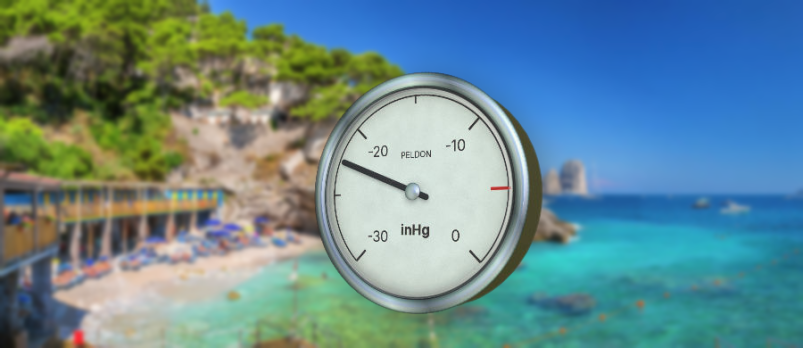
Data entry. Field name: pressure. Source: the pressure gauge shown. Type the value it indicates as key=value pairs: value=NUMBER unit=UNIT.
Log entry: value=-22.5 unit=inHg
